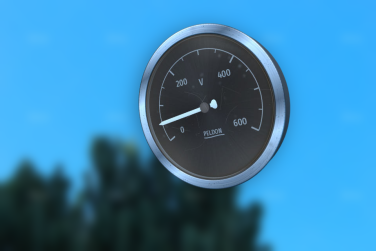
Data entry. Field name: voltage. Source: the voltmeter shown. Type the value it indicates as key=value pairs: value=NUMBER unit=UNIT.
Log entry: value=50 unit=V
